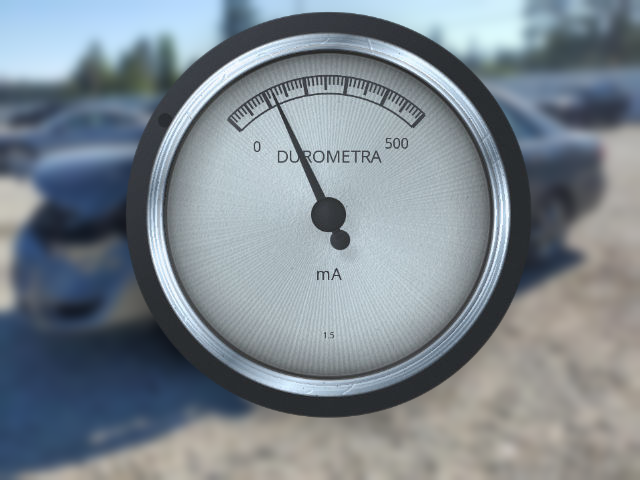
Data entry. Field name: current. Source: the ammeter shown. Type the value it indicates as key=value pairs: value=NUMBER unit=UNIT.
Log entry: value=120 unit=mA
